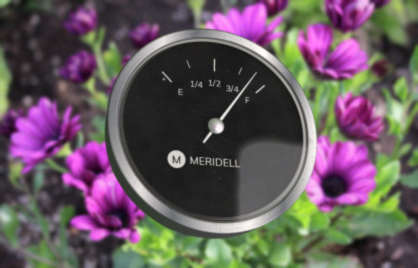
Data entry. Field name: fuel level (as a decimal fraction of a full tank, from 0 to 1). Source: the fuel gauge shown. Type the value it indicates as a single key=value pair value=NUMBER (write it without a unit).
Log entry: value=0.875
